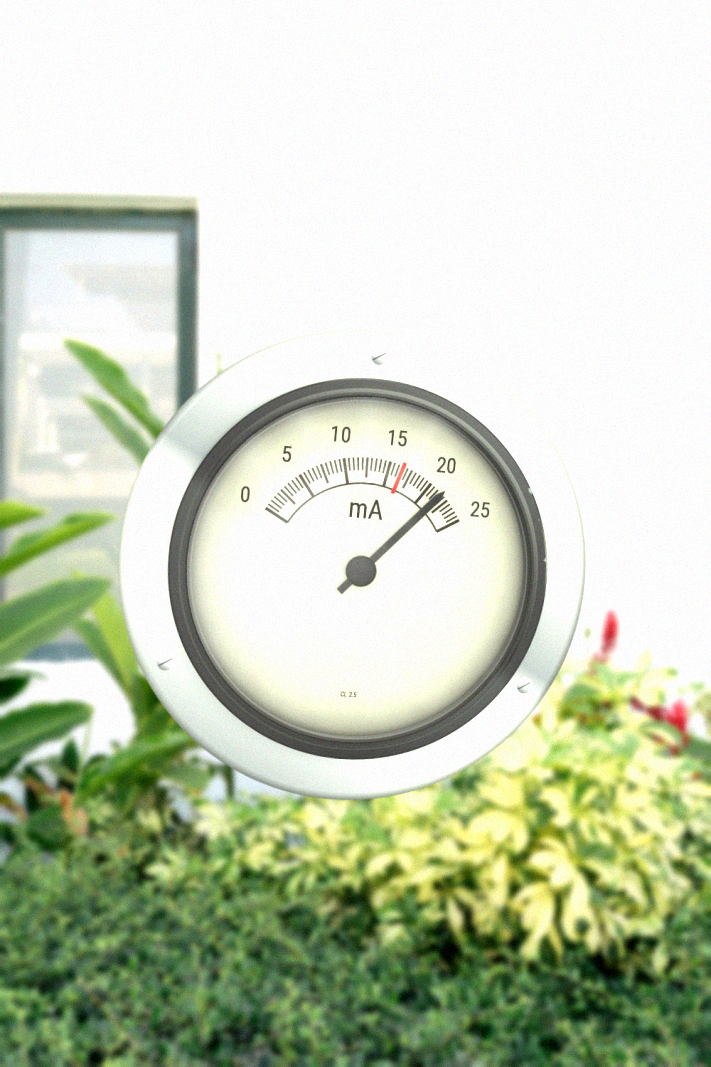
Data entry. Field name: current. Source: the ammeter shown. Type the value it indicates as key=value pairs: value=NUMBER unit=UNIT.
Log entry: value=21.5 unit=mA
